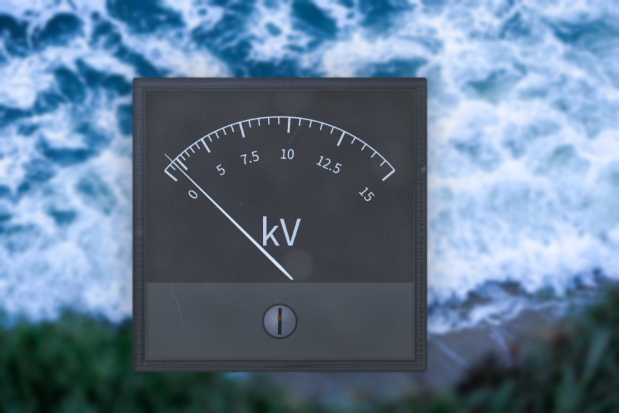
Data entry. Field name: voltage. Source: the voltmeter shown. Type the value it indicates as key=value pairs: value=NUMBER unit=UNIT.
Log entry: value=2 unit=kV
